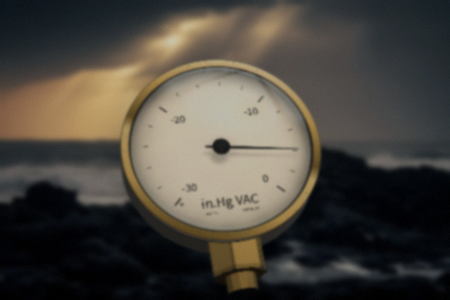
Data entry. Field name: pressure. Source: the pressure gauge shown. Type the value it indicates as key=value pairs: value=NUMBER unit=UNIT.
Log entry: value=-4 unit=inHg
